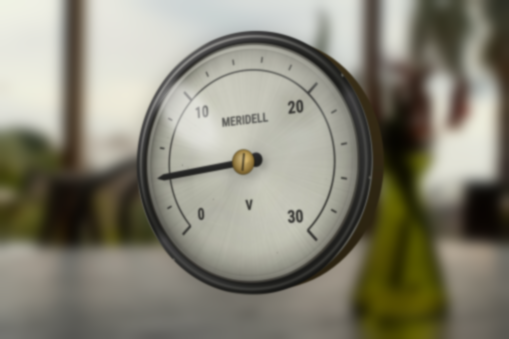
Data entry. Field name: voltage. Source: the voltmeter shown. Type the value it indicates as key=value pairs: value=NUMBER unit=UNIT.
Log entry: value=4 unit=V
